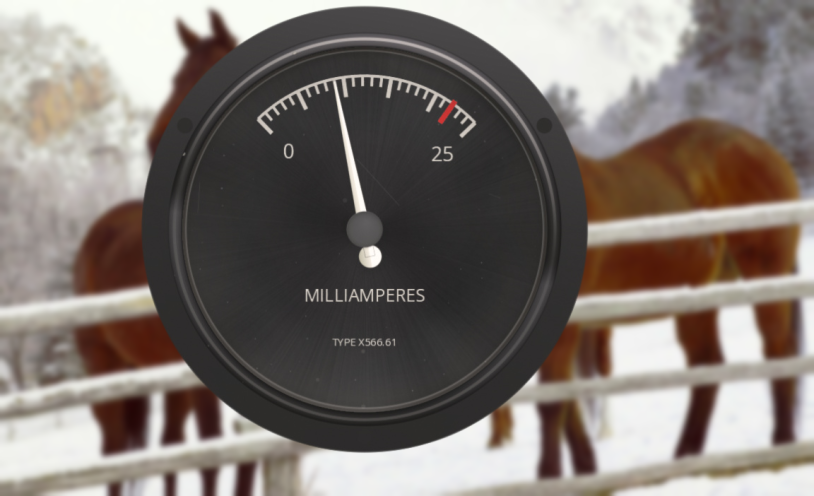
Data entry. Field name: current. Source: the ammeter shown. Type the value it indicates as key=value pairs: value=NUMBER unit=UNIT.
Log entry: value=9 unit=mA
